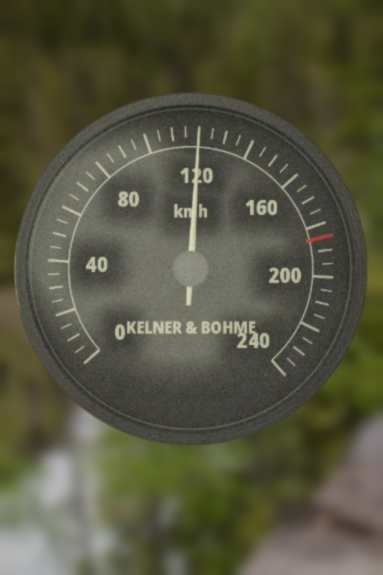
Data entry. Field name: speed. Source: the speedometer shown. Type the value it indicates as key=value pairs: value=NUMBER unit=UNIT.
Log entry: value=120 unit=km/h
